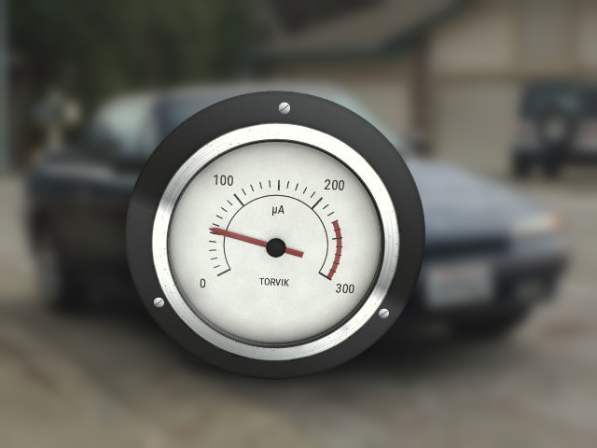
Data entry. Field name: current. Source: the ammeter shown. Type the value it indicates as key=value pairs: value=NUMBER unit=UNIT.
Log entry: value=55 unit=µA
